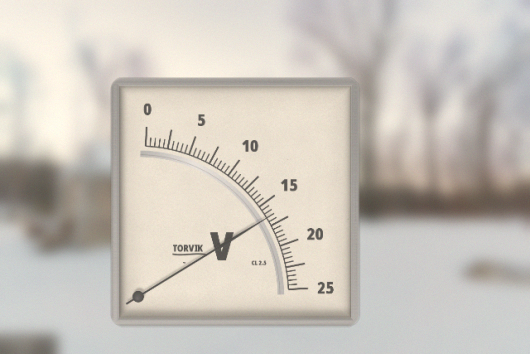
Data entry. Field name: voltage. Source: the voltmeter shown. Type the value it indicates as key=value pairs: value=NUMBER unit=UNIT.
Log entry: value=16.5 unit=V
